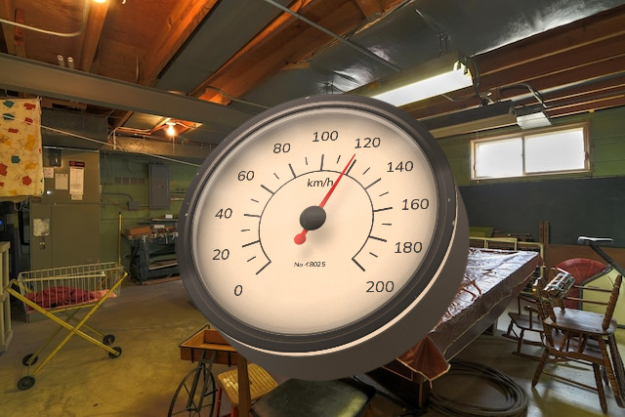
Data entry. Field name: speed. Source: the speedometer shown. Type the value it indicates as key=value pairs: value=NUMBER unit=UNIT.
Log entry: value=120 unit=km/h
